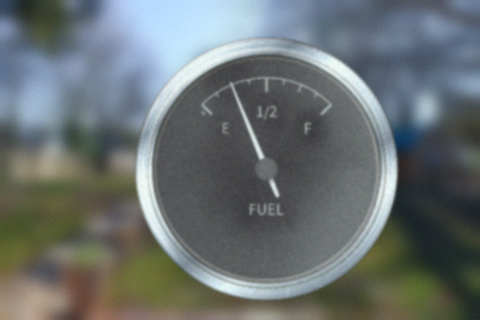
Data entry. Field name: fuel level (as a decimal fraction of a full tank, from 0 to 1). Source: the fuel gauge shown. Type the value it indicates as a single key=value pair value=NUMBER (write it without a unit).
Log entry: value=0.25
